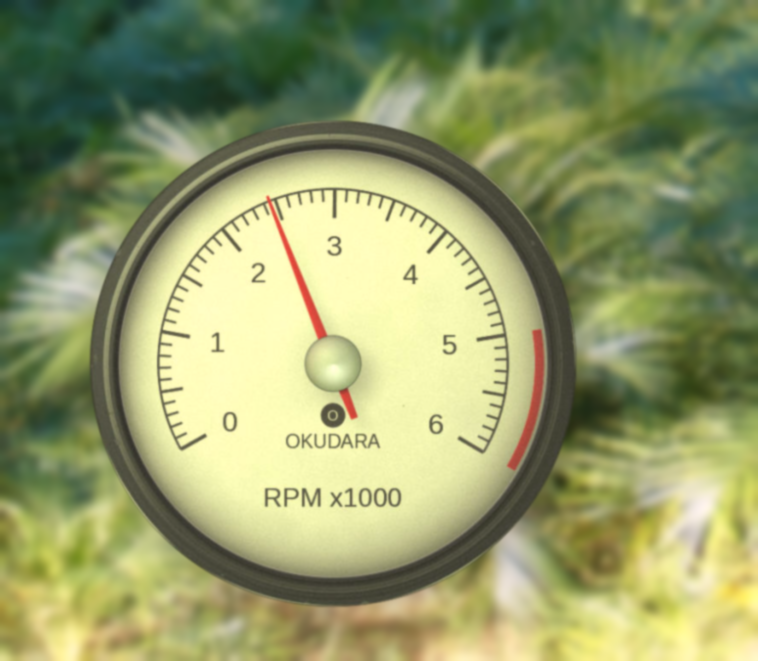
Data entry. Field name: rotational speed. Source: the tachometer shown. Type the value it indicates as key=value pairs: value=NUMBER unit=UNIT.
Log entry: value=2450 unit=rpm
